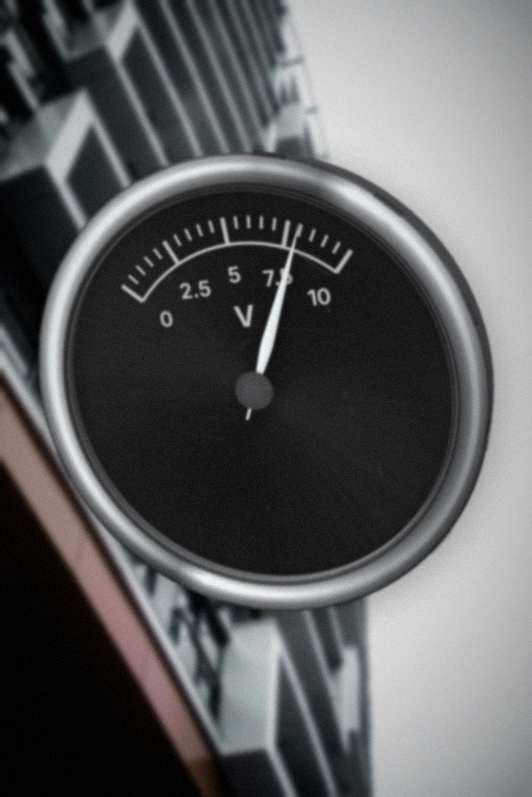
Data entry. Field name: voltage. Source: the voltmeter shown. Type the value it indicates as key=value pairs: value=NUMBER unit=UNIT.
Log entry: value=8 unit=V
